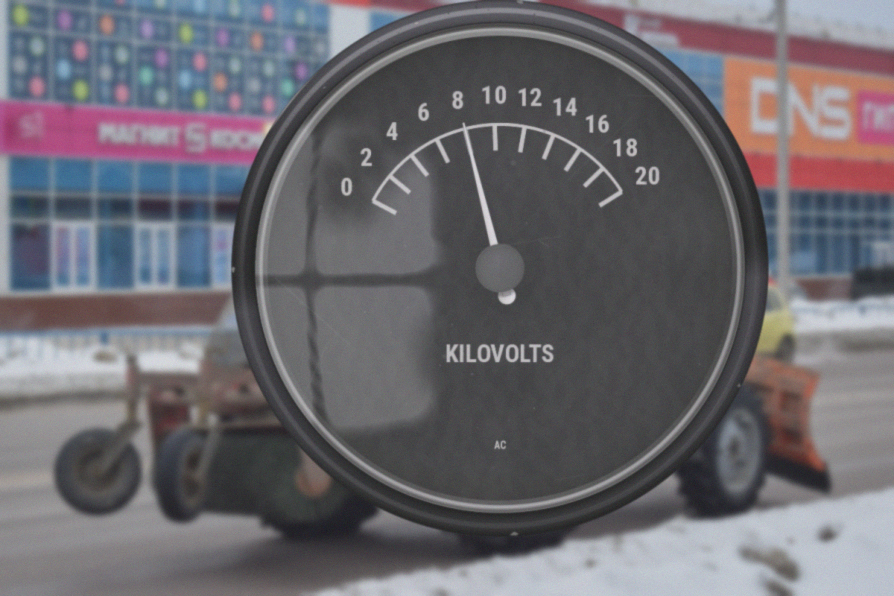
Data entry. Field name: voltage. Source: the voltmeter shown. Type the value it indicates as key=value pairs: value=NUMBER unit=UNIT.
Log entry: value=8 unit=kV
